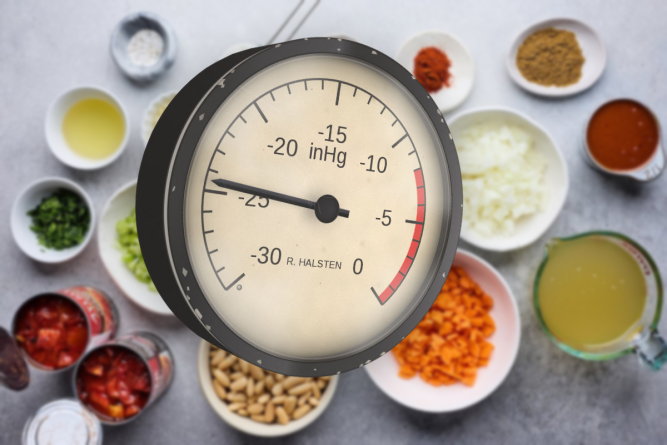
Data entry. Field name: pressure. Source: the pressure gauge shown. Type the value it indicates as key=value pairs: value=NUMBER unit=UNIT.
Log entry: value=-24.5 unit=inHg
